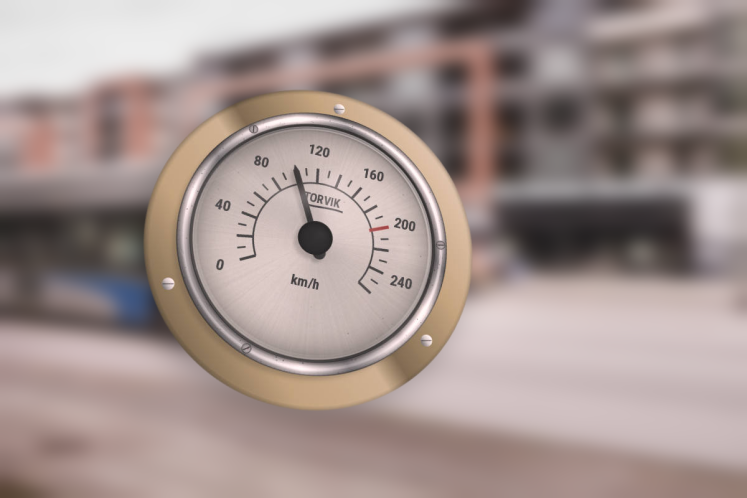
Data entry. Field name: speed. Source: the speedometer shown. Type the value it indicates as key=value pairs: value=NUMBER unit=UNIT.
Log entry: value=100 unit=km/h
